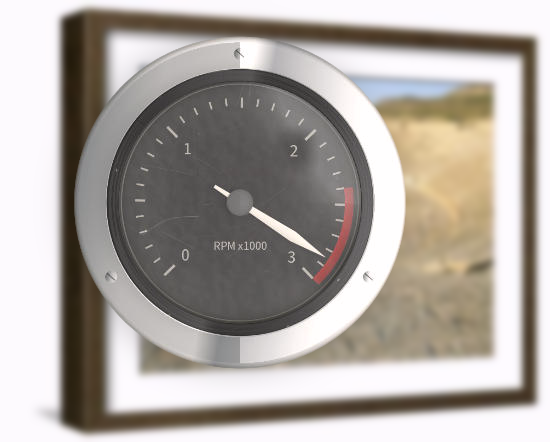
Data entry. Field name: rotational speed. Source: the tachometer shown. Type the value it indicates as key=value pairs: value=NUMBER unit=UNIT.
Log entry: value=2850 unit=rpm
